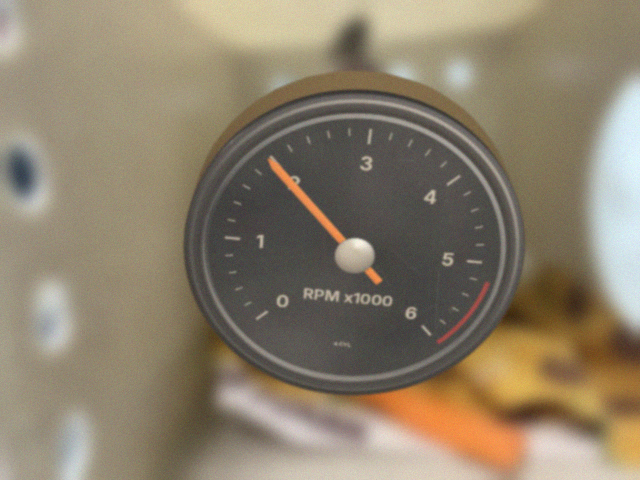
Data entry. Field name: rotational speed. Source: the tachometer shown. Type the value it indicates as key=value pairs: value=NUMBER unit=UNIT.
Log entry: value=2000 unit=rpm
